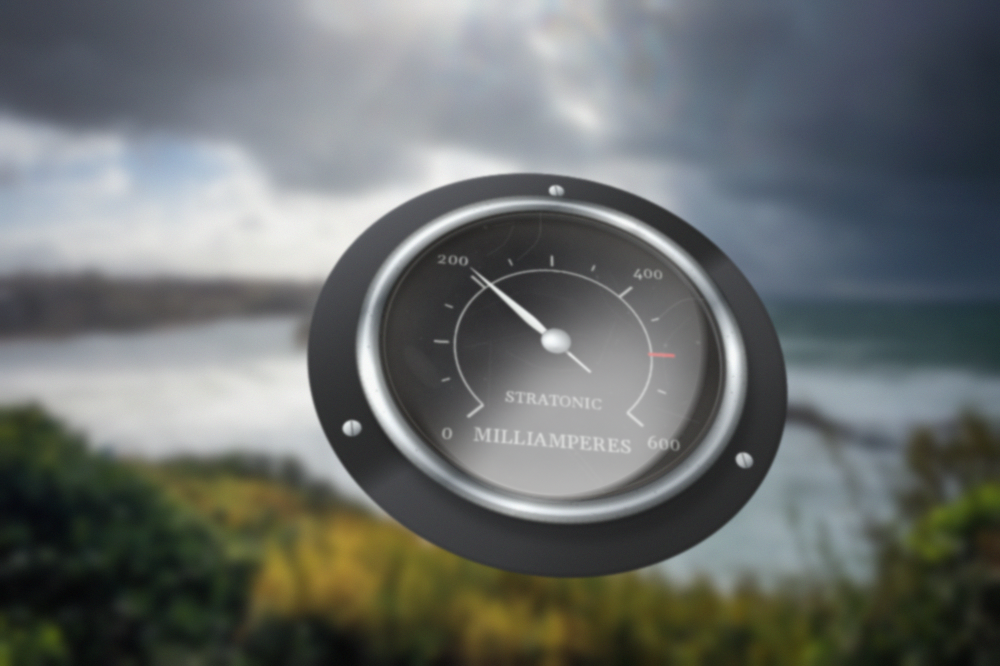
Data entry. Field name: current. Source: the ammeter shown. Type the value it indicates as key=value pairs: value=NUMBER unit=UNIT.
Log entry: value=200 unit=mA
